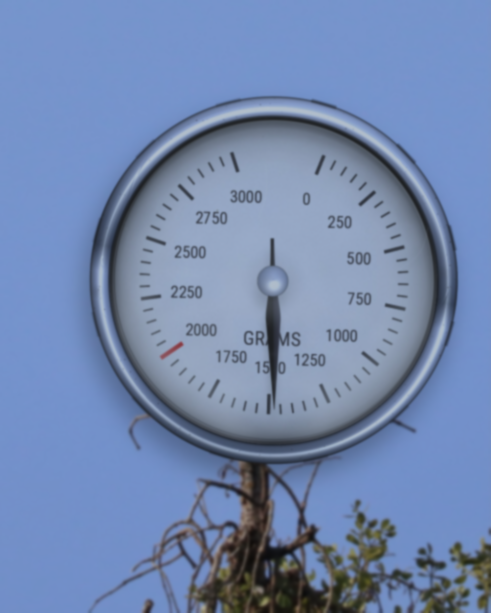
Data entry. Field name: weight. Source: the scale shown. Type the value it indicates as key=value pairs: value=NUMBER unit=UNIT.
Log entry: value=1475 unit=g
